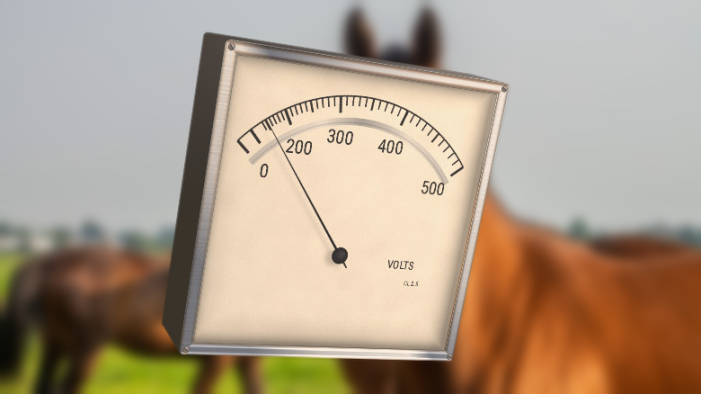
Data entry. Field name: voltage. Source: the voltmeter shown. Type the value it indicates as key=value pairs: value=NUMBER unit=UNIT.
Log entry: value=150 unit=V
